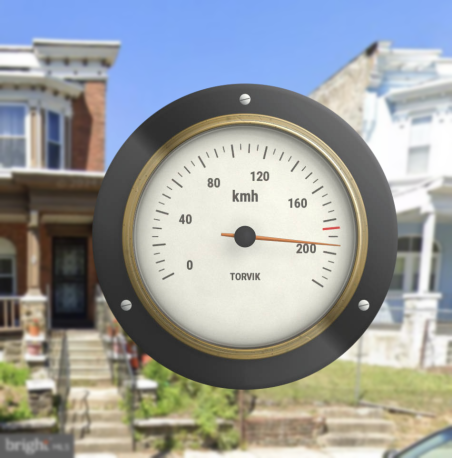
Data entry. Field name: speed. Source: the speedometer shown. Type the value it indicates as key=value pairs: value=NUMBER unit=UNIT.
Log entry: value=195 unit=km/h
